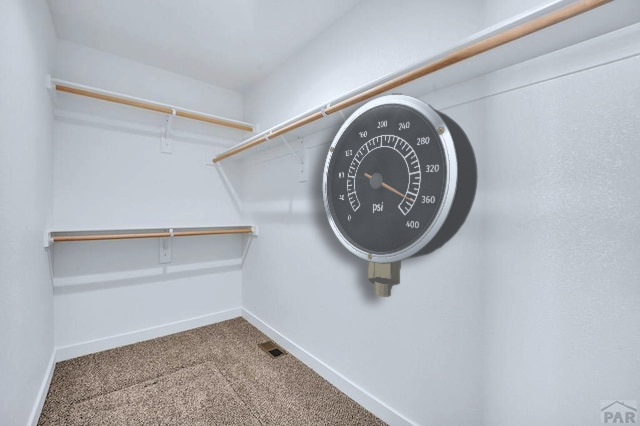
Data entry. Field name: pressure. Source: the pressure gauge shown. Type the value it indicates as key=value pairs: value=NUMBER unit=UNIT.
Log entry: value=370 unit=psi
